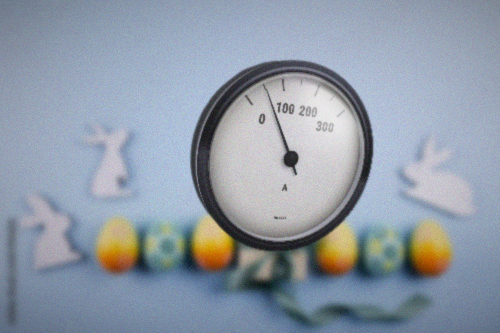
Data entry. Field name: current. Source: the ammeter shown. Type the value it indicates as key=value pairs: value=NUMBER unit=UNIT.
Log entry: value=50 unit=A
